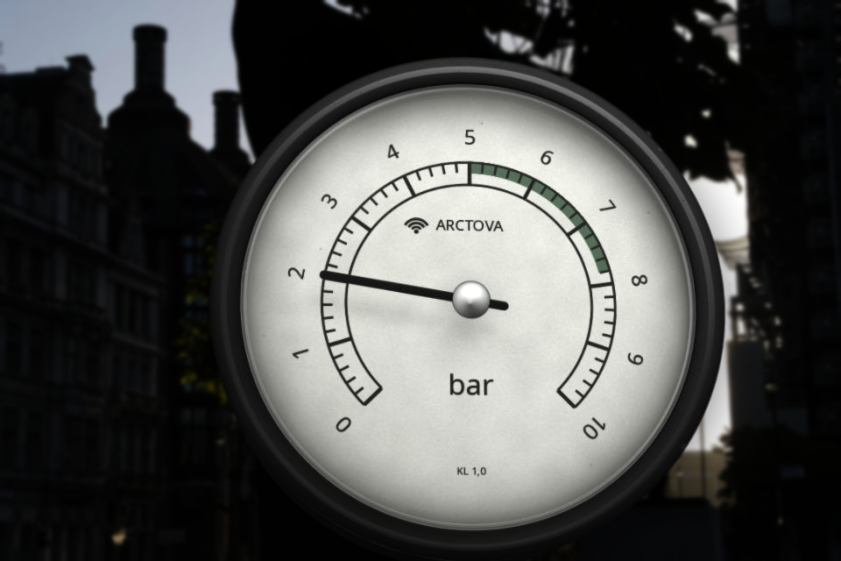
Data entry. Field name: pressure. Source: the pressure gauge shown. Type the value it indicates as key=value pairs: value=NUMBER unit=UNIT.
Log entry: value=2 unit=bar
